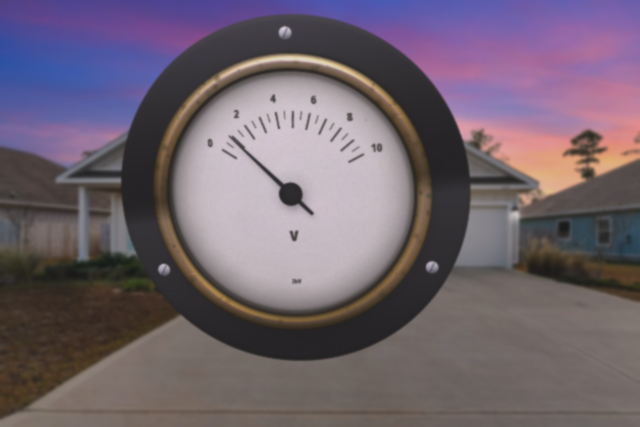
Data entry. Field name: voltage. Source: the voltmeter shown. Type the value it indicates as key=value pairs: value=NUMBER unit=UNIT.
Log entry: value=1 unit=V
